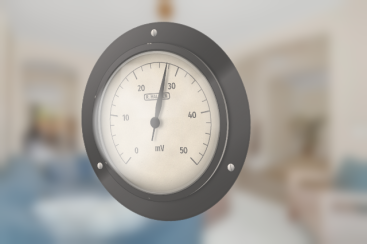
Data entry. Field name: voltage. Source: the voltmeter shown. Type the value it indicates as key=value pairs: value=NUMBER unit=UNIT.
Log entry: value=28 unit=mV
